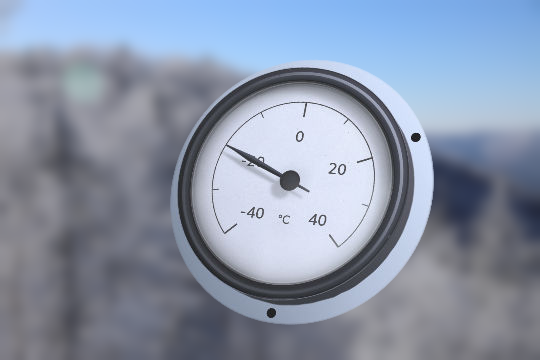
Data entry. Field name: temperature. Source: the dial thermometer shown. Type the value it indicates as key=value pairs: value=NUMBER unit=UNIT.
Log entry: value=-20 unit=°C
